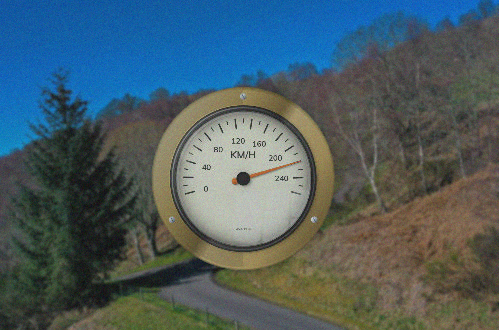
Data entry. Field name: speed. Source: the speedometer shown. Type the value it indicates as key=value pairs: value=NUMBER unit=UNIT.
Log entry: value=220 unit=km/h
